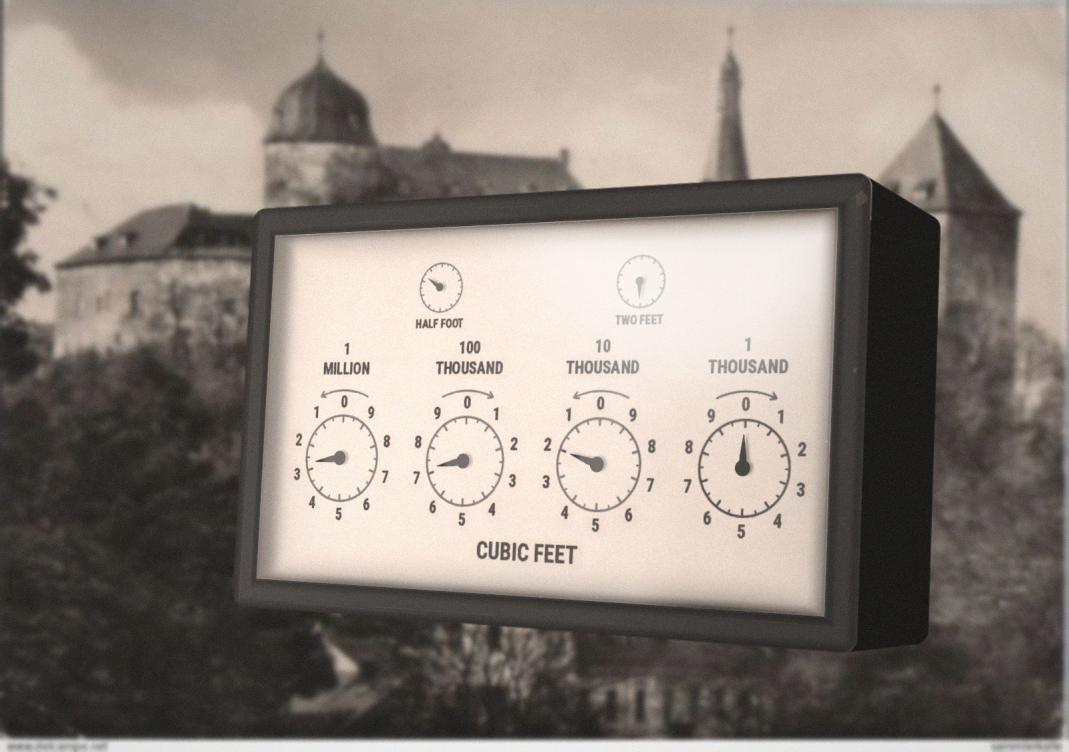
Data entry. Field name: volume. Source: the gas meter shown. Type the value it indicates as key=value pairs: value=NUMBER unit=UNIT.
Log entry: value=272000 unit=ft³
